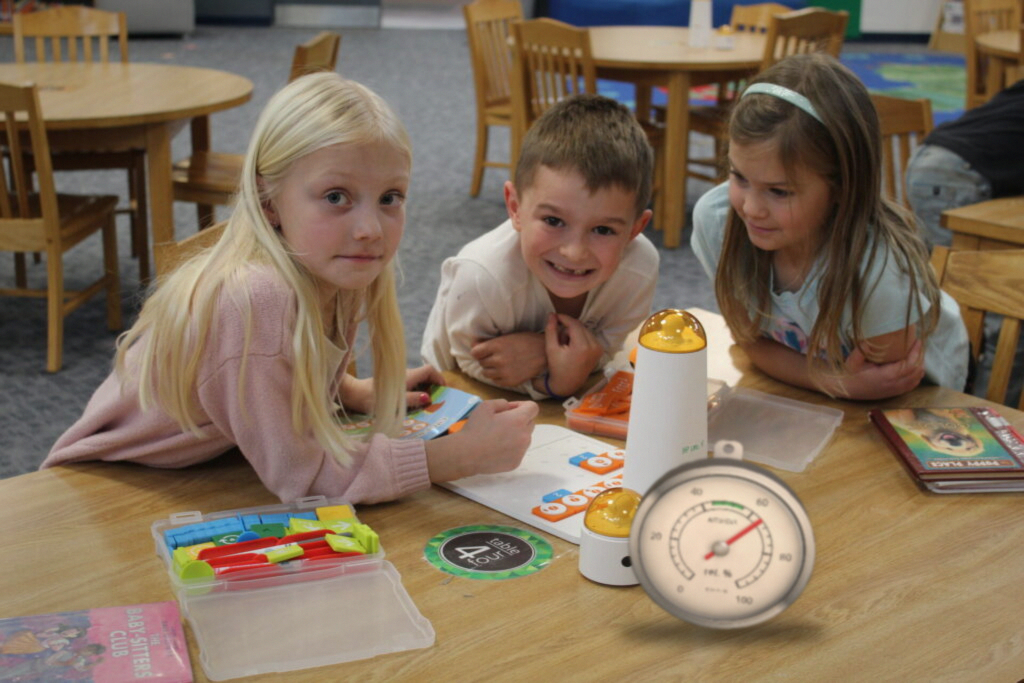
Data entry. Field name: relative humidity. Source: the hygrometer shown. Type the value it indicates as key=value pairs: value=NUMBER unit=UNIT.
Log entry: value=64 unit=%
